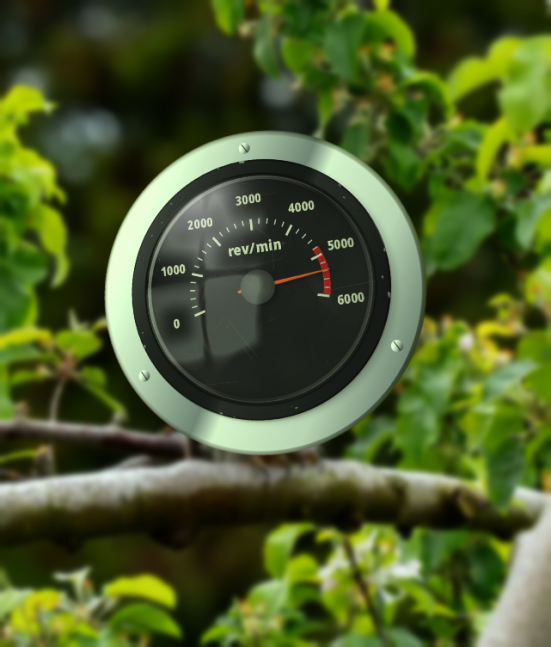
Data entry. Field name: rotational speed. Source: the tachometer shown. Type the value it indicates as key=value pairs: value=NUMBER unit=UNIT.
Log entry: value=5400 unit=rpm
